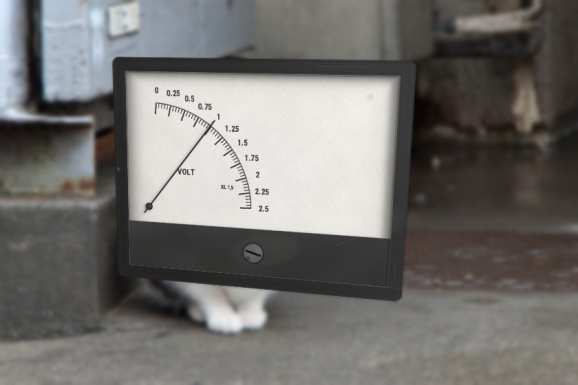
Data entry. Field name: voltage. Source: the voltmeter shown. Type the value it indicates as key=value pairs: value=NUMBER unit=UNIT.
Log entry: value=1 unit=V
